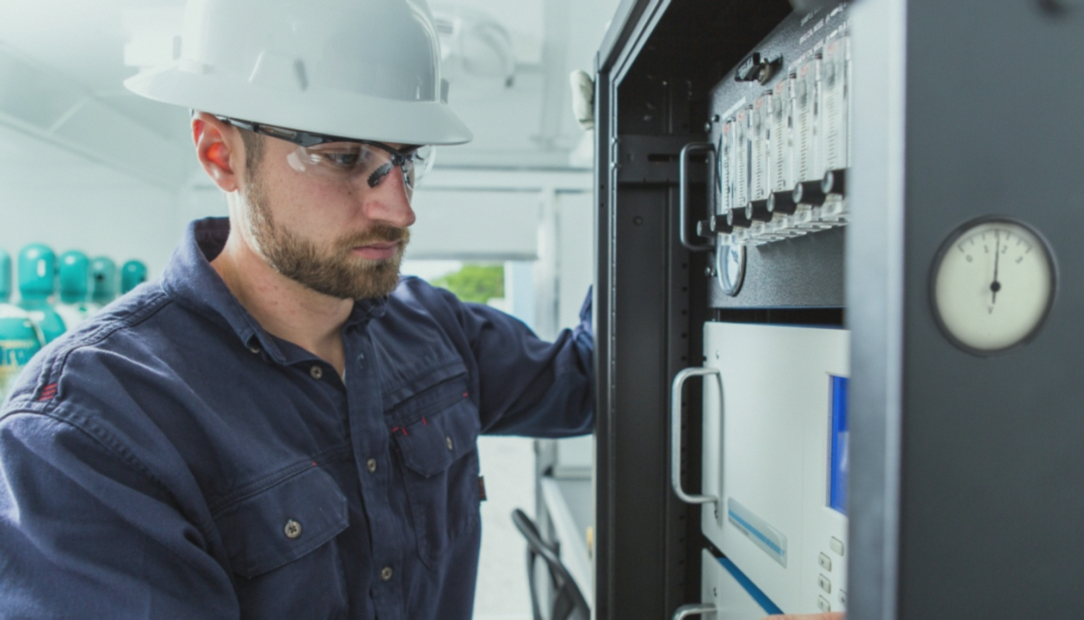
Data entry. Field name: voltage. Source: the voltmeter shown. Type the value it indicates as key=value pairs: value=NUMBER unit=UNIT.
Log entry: value=1.5 unit=V
